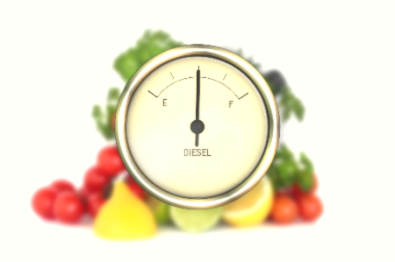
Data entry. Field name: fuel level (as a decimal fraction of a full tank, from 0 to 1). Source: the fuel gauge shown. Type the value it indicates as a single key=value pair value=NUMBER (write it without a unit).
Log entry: value=0.5
